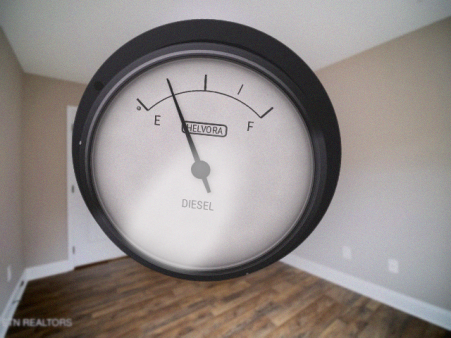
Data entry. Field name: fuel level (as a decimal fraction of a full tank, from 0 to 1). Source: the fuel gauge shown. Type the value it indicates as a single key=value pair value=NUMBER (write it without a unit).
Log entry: value=0.25
